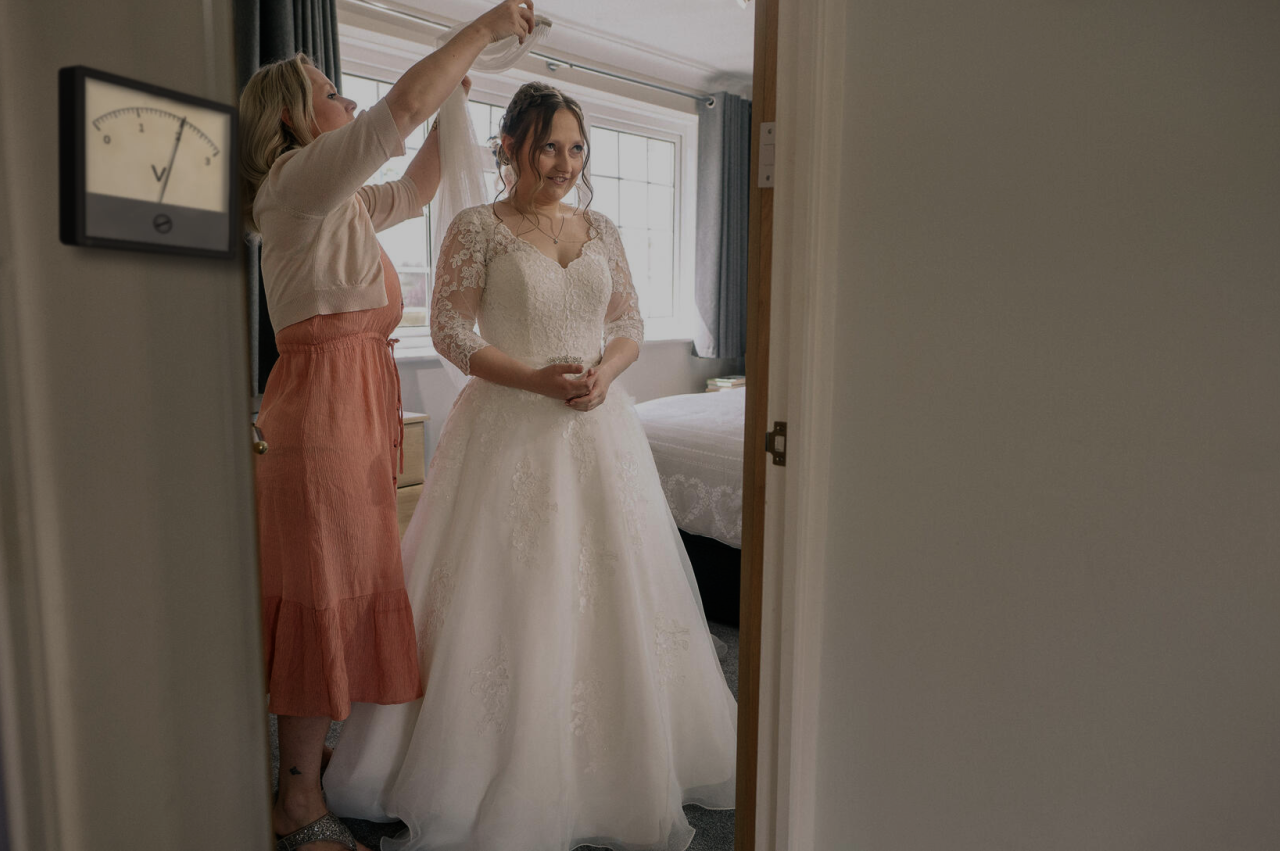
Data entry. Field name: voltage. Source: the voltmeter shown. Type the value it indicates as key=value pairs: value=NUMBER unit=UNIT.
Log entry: value=2 unit=V
